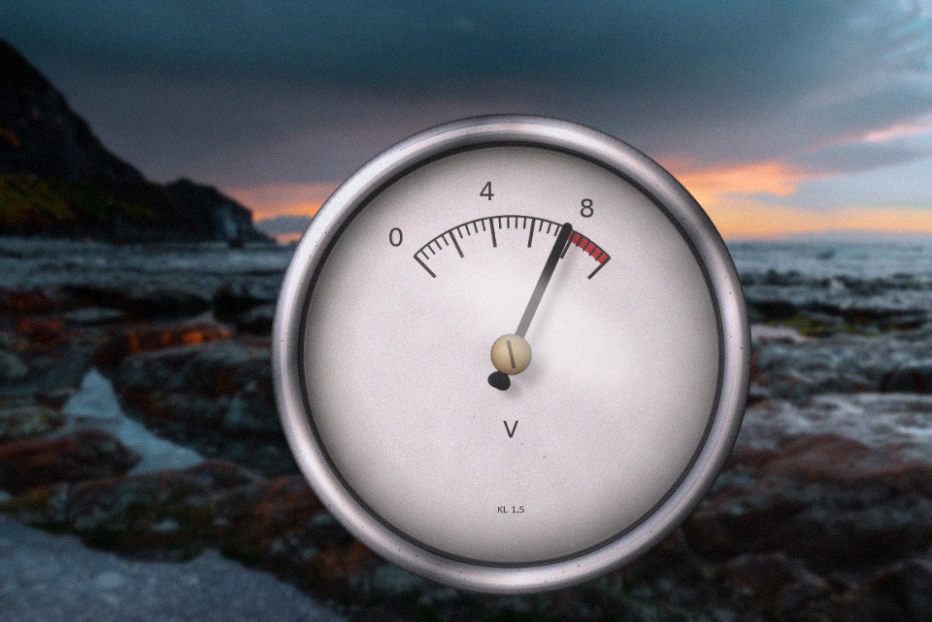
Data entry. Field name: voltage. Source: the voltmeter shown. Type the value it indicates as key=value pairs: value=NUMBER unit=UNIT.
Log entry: value=7.6 unit=V
